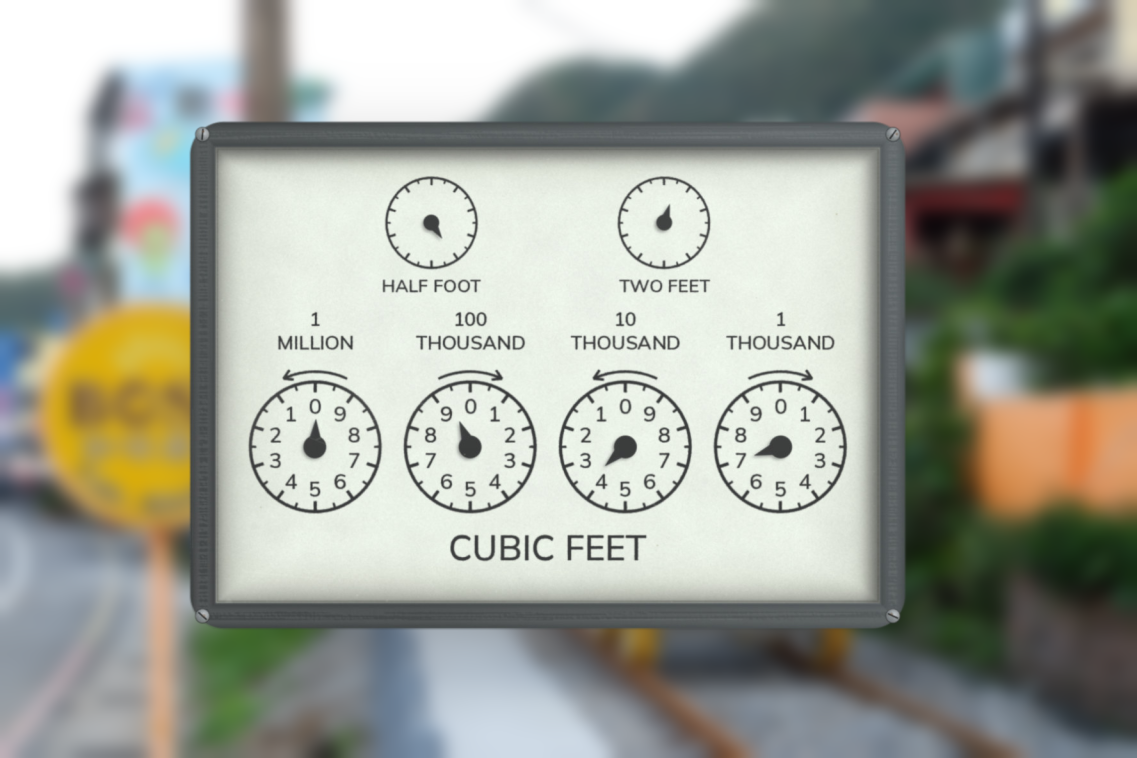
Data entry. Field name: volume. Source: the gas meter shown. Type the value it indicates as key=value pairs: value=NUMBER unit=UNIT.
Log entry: value=993700 unit=ft³
